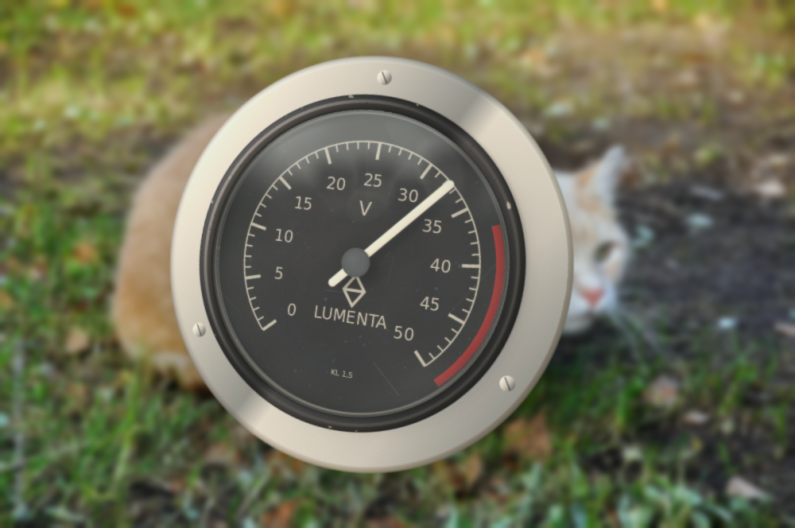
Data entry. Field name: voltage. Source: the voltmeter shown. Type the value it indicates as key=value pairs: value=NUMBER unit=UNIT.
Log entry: value=32.5 unit=V
